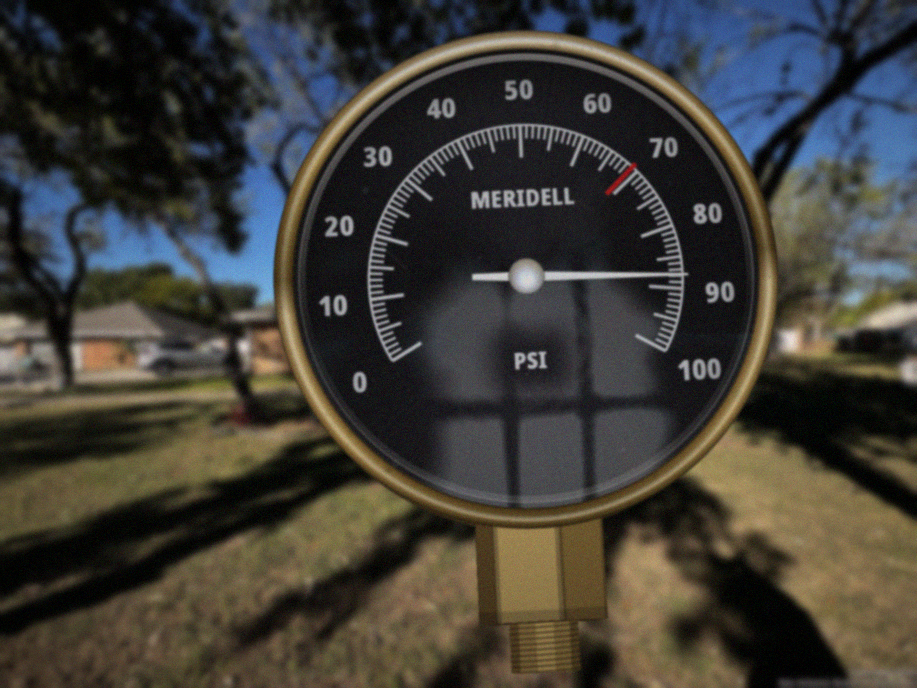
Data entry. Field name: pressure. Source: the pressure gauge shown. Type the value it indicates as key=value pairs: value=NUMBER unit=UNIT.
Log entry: value=88 unit=psi
